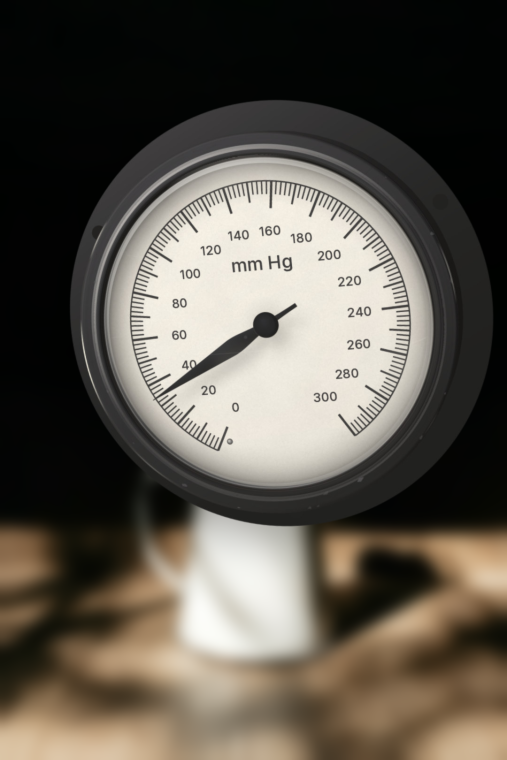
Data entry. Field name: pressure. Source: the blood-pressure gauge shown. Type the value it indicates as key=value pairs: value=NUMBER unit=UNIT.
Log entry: value=34 unit=mmHg
